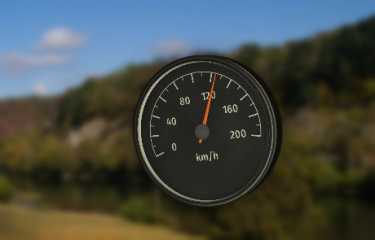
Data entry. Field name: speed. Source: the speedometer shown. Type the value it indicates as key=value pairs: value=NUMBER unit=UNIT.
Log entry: value=125 unit=km/h
